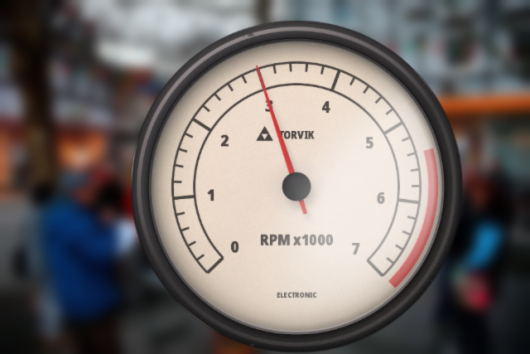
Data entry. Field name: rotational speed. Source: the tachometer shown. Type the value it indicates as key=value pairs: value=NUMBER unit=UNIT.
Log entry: value=3000 unit=rpm
